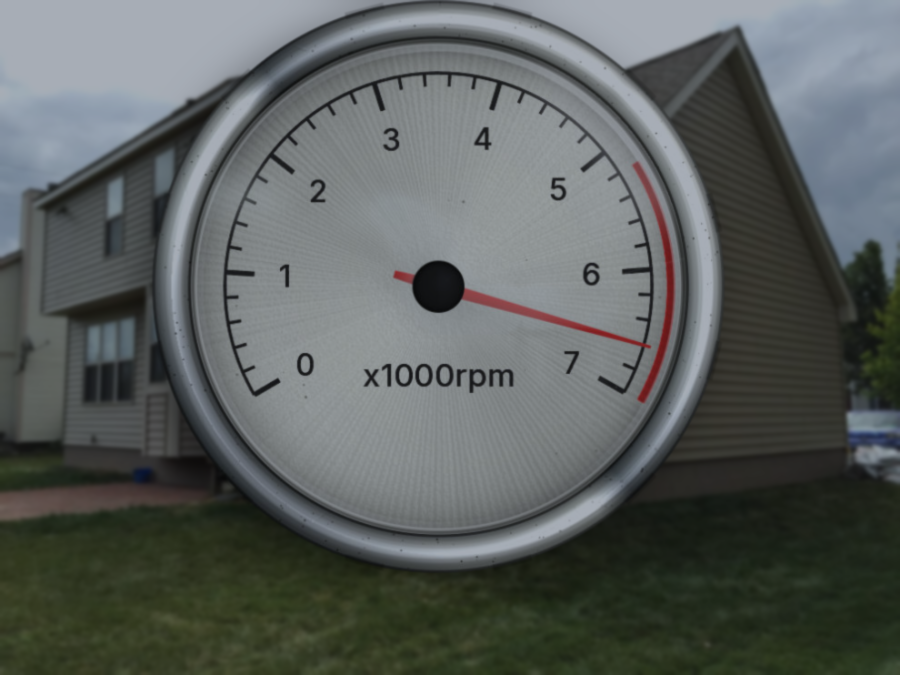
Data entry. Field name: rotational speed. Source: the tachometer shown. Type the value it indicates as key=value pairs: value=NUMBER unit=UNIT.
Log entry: value=6600 unit=rpm
